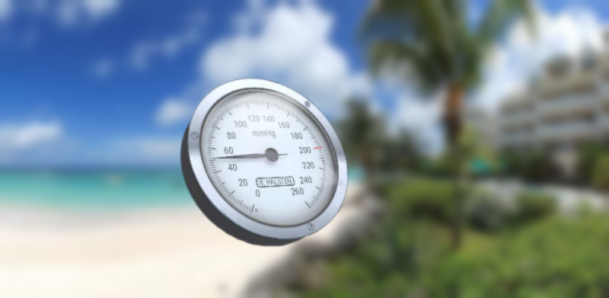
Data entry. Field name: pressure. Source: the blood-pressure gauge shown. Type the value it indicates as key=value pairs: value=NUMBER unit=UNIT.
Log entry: value=50 unit=mmHg
